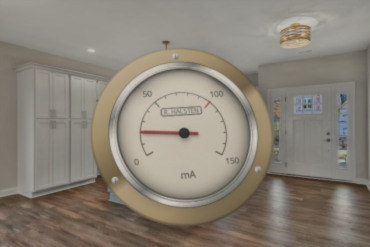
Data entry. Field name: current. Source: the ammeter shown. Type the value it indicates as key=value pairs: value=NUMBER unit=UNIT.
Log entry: value=20 unit=mA
